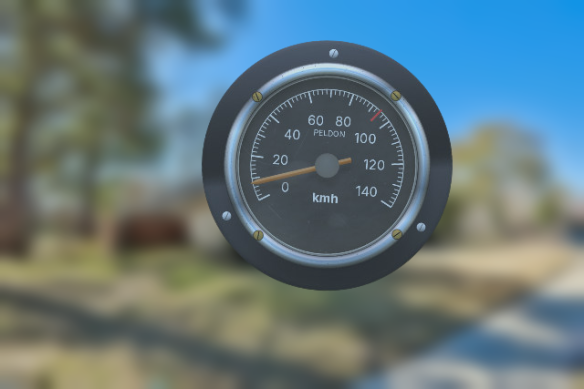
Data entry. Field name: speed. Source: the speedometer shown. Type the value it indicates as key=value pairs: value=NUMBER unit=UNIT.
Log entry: value=8 unit=km/h
